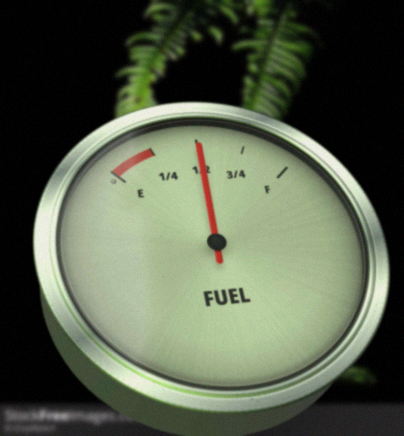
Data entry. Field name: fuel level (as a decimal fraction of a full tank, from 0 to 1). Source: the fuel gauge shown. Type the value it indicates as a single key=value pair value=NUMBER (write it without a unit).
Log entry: value=0.5
